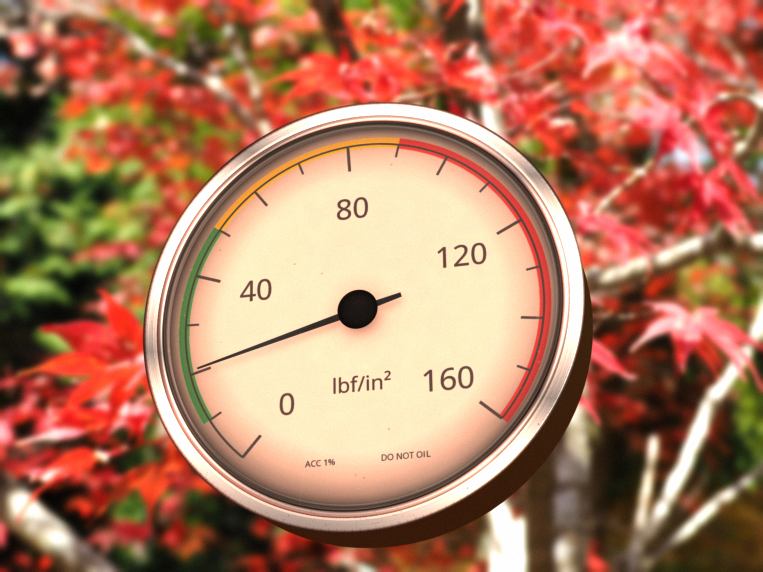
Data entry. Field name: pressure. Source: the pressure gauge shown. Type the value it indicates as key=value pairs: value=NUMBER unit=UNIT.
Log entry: value=20 unit=psi
